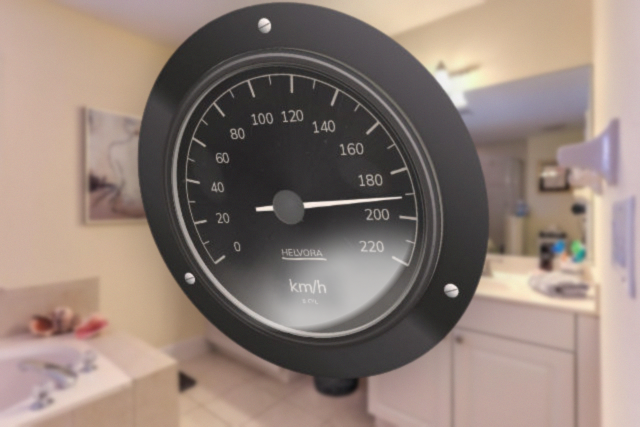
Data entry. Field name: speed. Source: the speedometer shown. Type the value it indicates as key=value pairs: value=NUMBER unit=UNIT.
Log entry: value=190 unit=km/h
